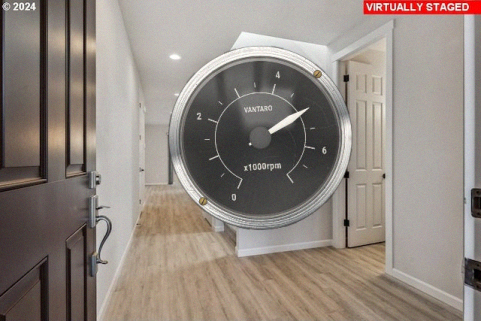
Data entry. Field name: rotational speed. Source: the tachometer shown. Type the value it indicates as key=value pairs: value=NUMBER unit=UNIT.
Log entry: value=5000 unit=rpm
